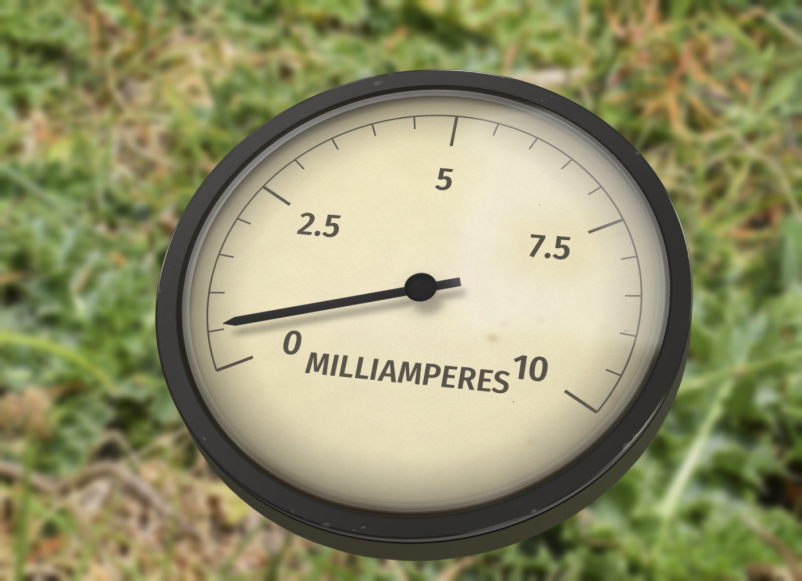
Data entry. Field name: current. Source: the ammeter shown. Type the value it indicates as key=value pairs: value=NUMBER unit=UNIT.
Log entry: value=0.5 unit=mA
